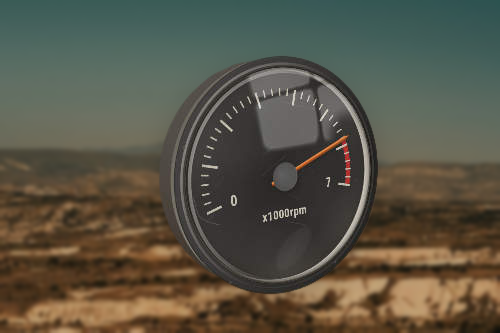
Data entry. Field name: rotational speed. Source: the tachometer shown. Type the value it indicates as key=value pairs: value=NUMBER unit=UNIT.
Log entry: value=5800 unit=rpm
